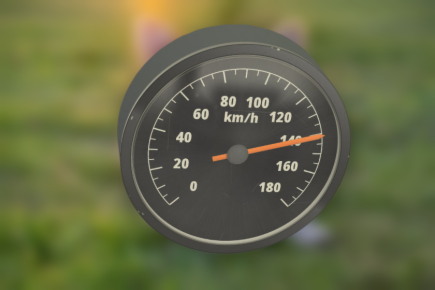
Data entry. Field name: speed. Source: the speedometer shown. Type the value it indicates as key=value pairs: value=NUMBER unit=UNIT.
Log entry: value=140 unit=km/h
